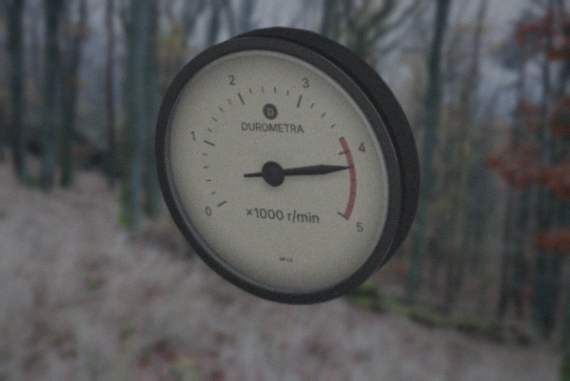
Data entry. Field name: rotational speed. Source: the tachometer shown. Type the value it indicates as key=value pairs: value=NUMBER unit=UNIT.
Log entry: value=4200 unit=rpm
